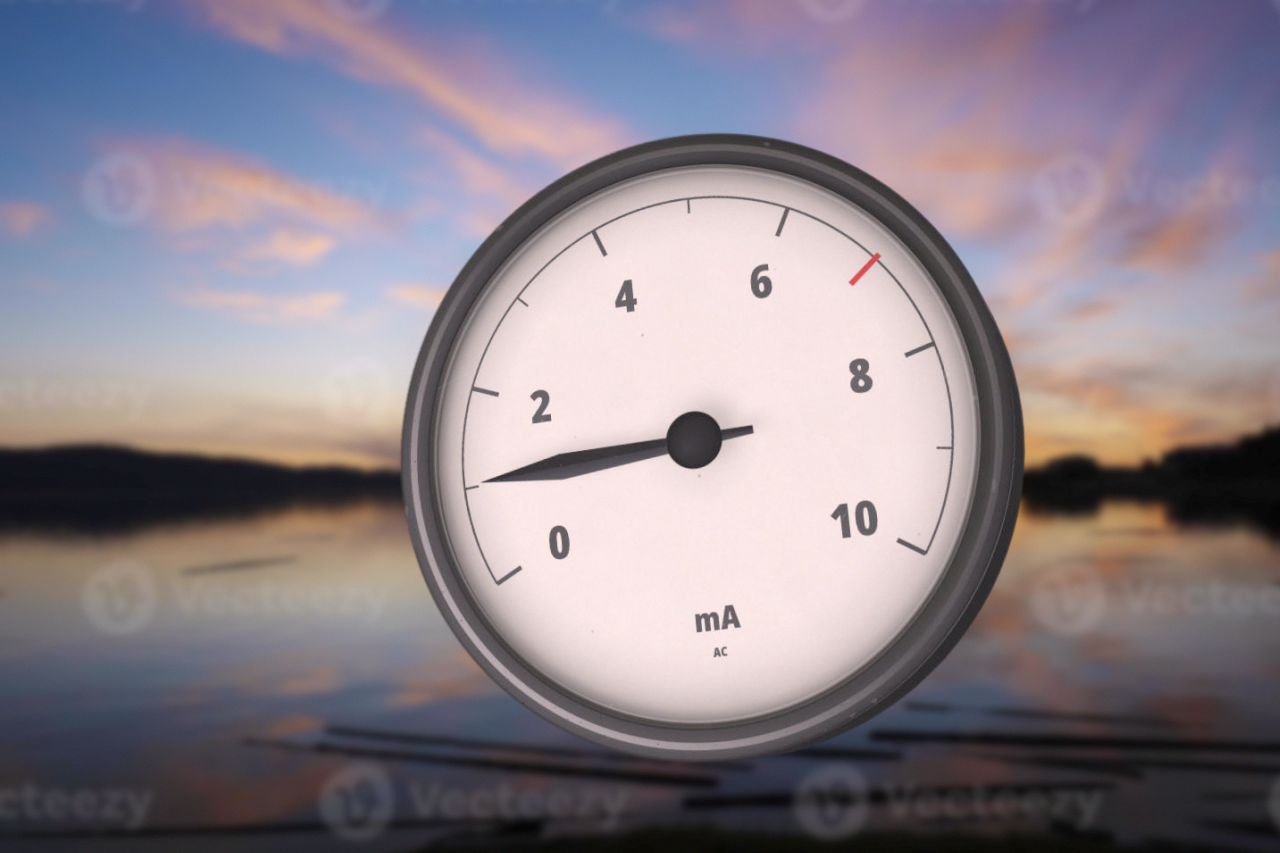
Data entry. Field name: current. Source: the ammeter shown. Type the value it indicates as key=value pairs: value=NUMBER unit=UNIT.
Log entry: value=1 unit=mA
